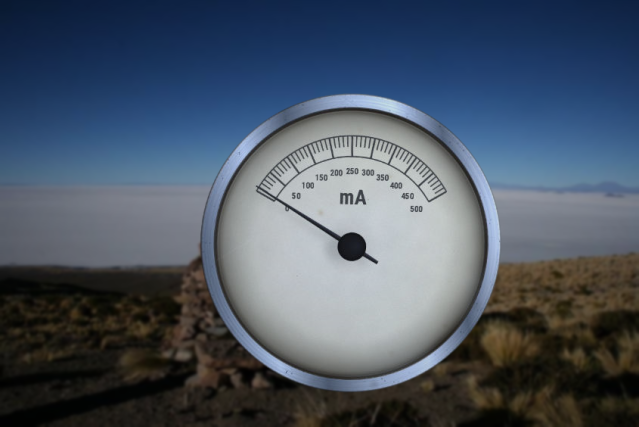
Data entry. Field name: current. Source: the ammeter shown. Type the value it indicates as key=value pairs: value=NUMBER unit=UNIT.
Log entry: value=10 unit=mA
